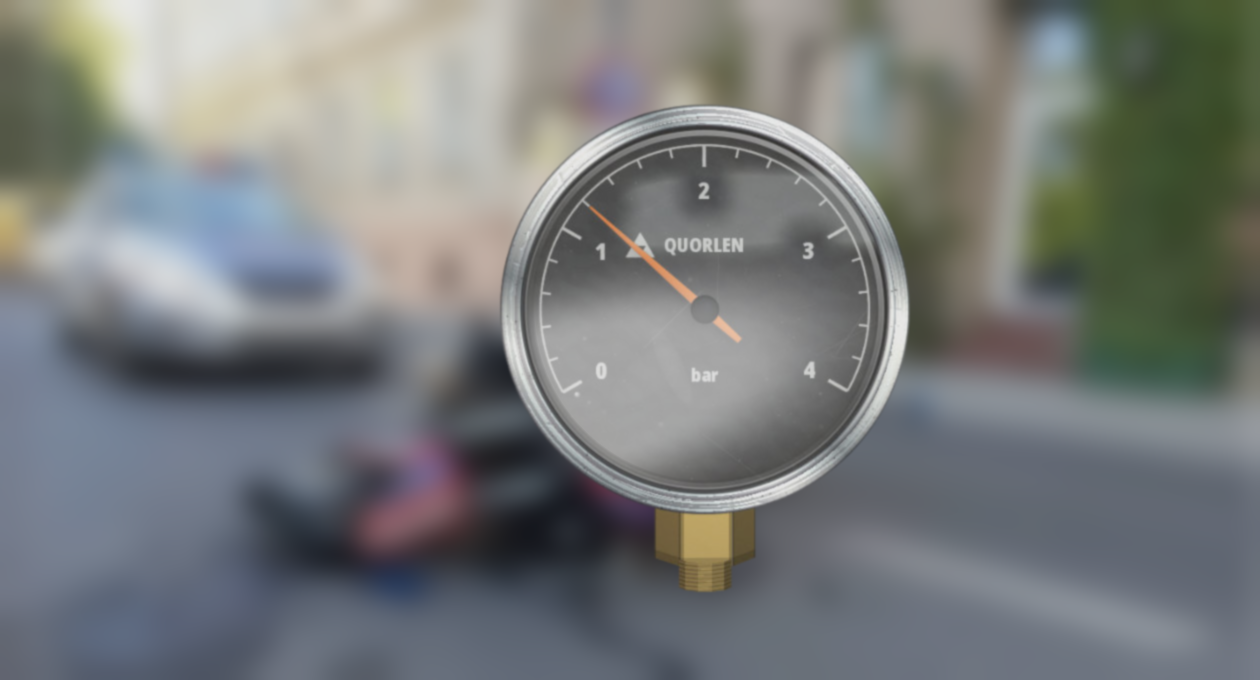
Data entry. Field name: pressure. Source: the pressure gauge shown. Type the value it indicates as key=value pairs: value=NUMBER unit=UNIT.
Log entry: value=1.2 unit=bar
